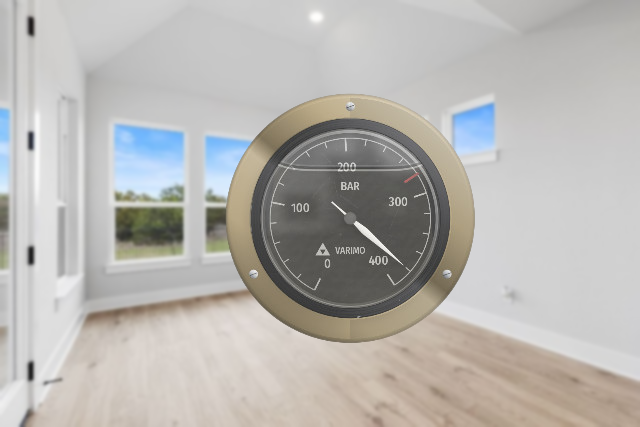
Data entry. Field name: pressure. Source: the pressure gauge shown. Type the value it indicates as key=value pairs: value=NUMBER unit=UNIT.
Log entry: value=380 unit=bar
